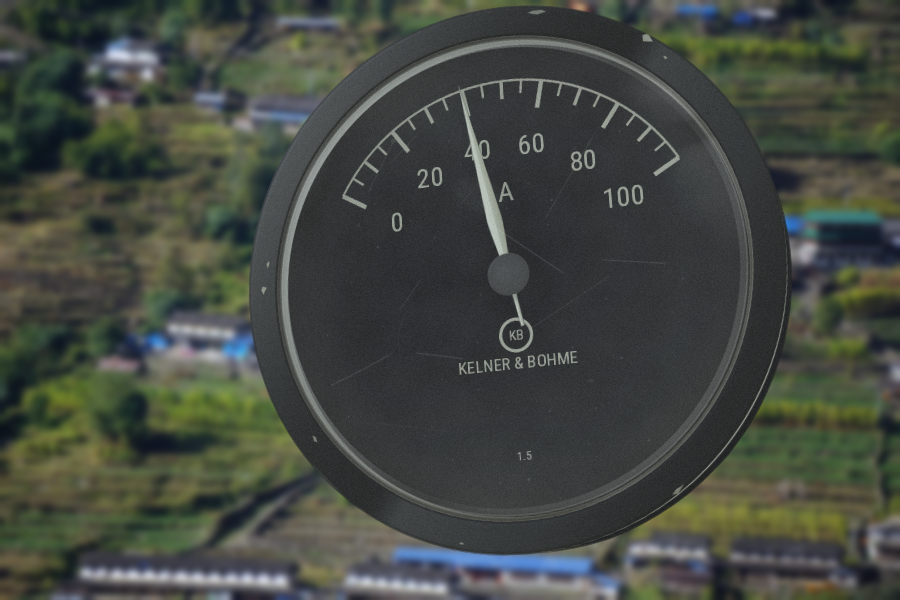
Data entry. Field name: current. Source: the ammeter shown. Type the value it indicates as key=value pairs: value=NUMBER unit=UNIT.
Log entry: value=40 unit=A
